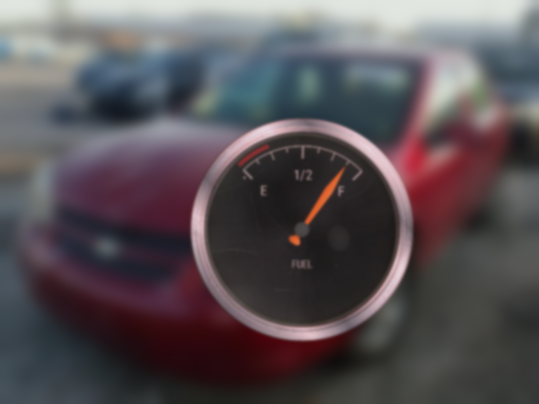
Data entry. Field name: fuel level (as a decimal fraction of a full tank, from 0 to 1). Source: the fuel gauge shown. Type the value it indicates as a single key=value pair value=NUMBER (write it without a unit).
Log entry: value=0.875
